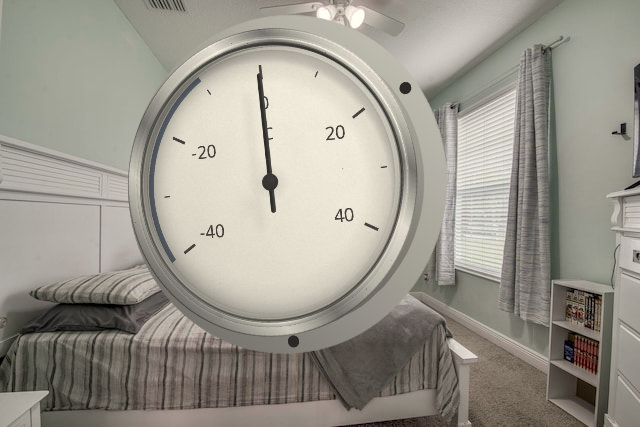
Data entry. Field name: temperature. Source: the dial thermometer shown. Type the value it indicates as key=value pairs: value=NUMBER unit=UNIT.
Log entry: value=0 unit=°C
